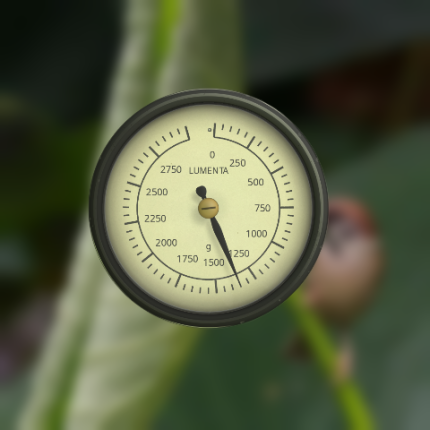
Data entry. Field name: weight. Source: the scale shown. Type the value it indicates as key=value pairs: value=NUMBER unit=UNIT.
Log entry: value=1350 unit=g
